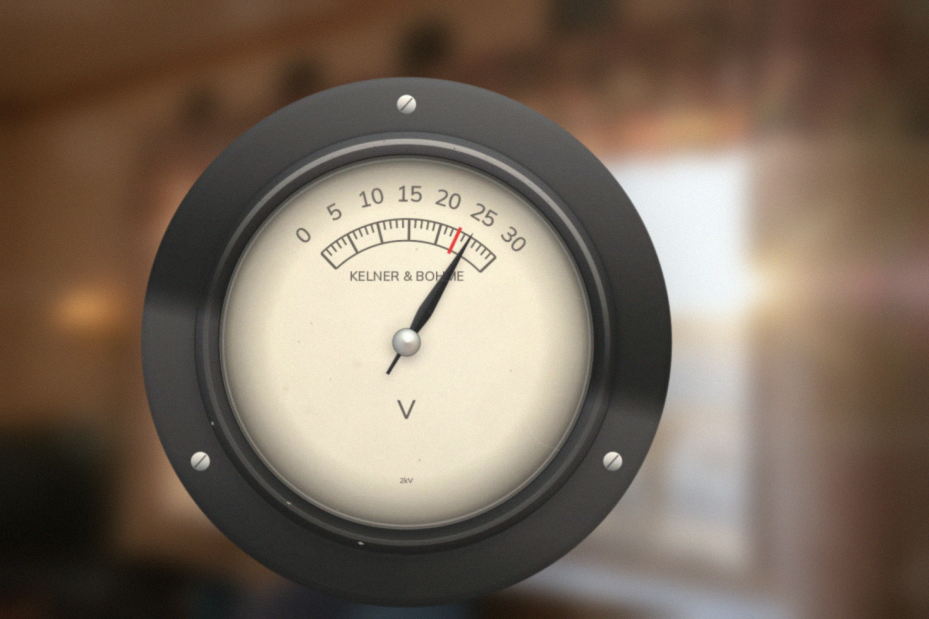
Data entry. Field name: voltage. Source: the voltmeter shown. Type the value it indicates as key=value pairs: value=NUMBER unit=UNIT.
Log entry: value=25 unit=V
